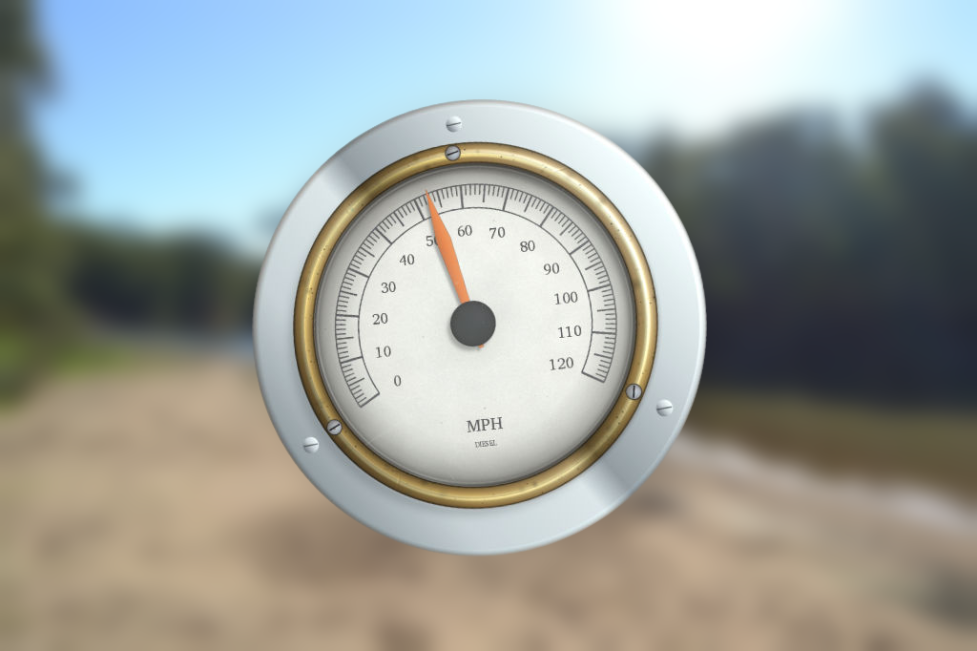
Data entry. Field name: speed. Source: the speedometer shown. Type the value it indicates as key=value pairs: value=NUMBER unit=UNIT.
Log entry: value=53 unit=mph
